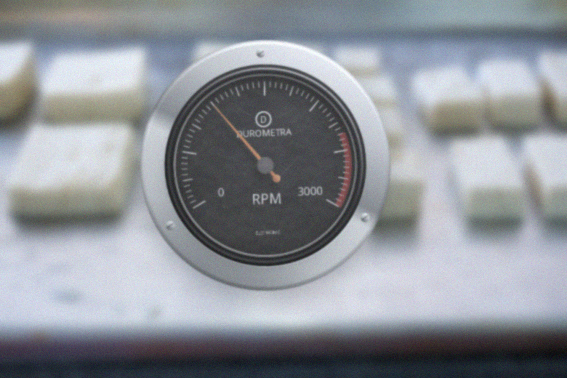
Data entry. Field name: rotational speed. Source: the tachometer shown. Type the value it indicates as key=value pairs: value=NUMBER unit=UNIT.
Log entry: value=1000 unit=rpm
